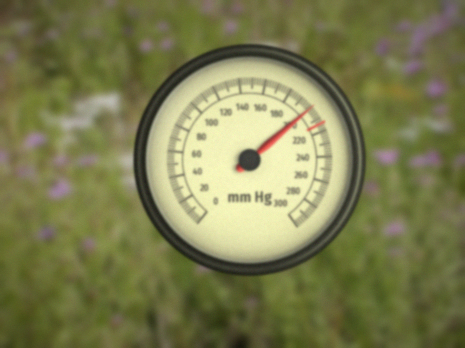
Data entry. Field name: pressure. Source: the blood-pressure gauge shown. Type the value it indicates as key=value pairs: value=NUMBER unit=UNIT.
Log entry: value=200 unit=mmHg
